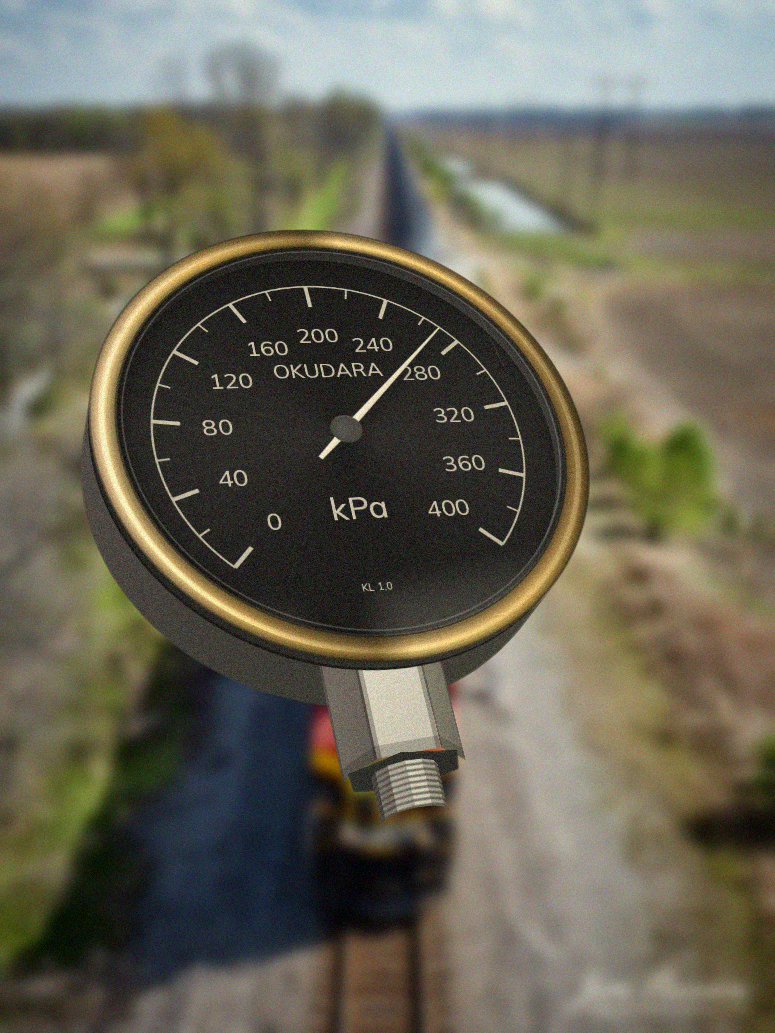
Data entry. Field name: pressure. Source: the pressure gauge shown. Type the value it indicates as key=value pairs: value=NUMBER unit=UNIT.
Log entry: value=270 unit=kPa
